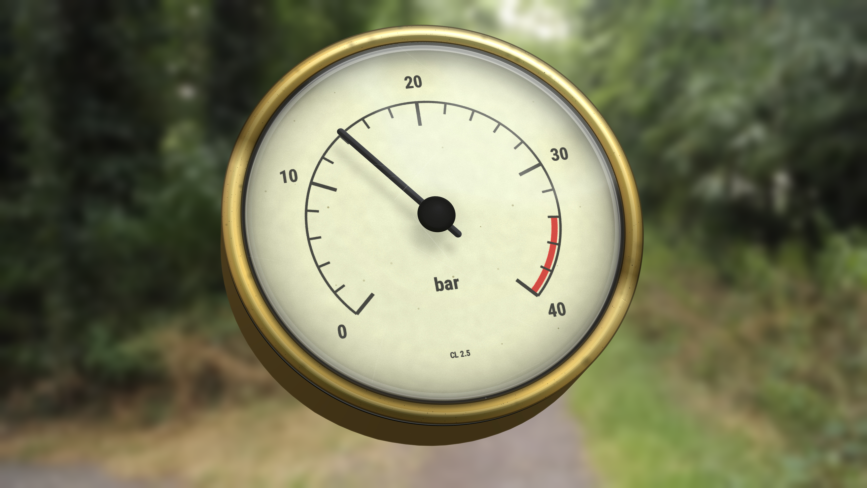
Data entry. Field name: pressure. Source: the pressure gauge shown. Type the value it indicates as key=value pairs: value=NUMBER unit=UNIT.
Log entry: value=14 unit=bar
